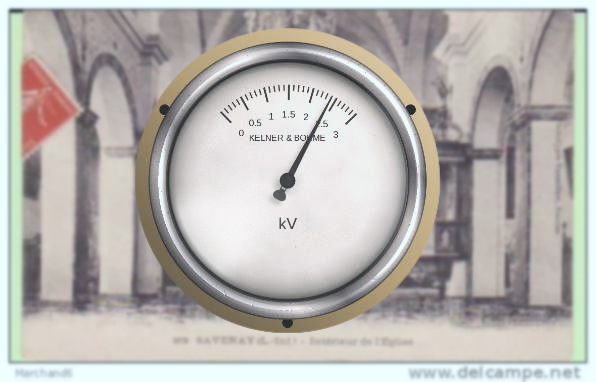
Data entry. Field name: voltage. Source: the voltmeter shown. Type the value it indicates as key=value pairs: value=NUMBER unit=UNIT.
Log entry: value=2.4 unit=kV
